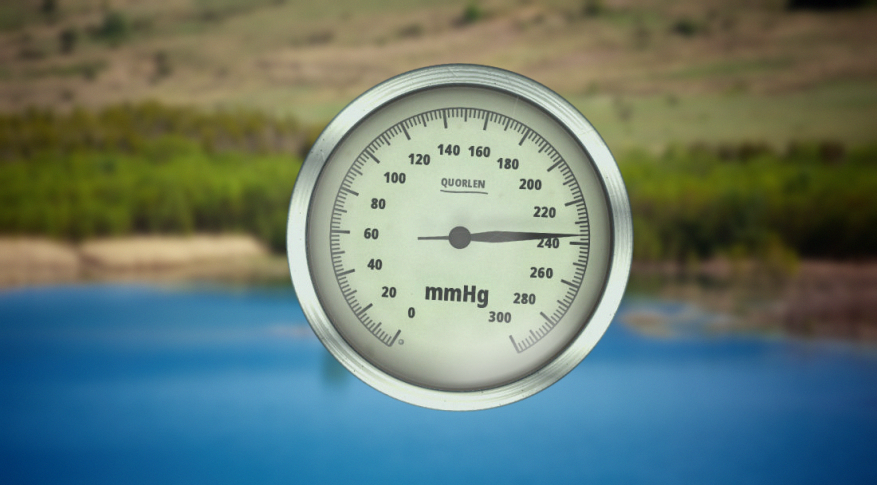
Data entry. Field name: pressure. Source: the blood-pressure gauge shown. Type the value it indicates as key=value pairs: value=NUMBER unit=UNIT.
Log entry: value=236 unit=mmHg
